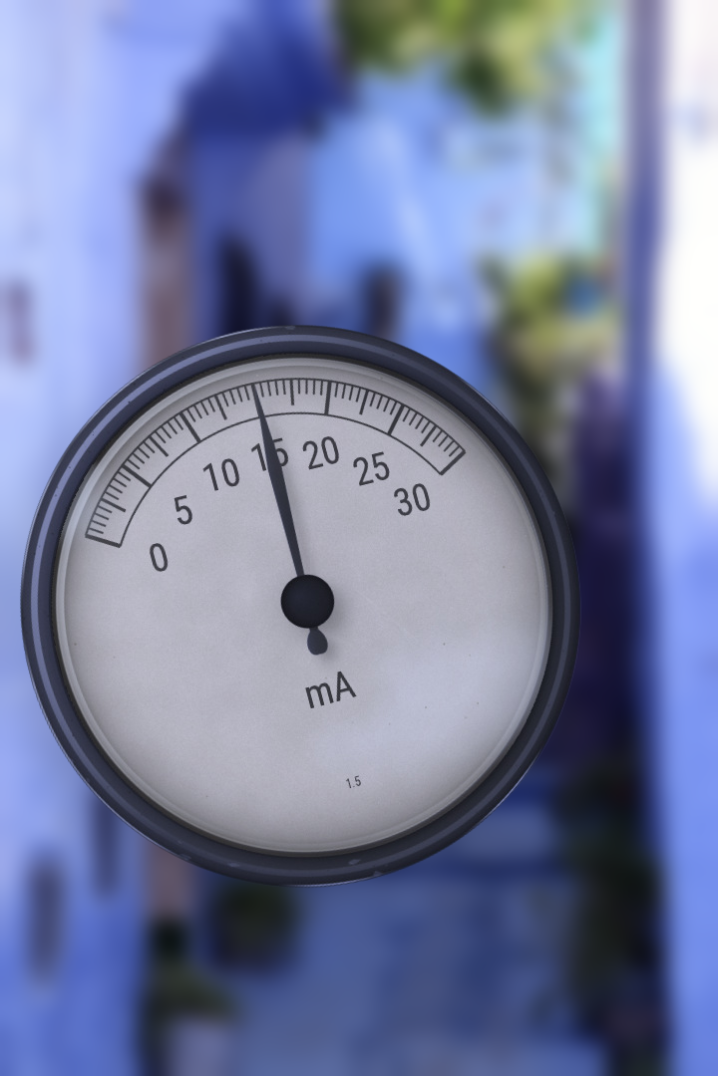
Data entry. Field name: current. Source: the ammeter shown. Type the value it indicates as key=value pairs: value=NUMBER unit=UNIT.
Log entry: value=15 unit=mA
